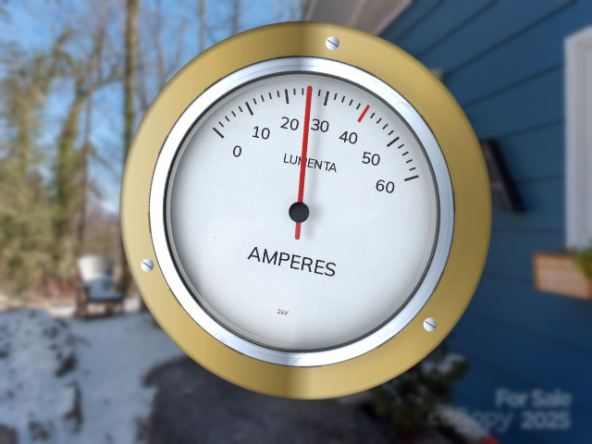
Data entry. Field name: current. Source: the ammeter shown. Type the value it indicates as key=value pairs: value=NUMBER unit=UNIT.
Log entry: value=26 unit=A
